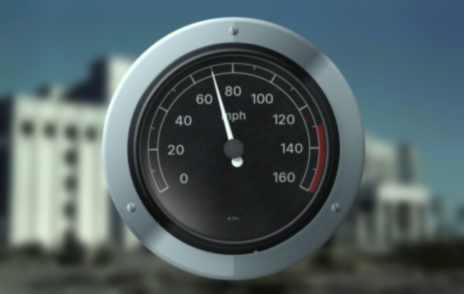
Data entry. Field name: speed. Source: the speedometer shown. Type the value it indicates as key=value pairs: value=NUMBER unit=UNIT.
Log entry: value=70 unit=mph
